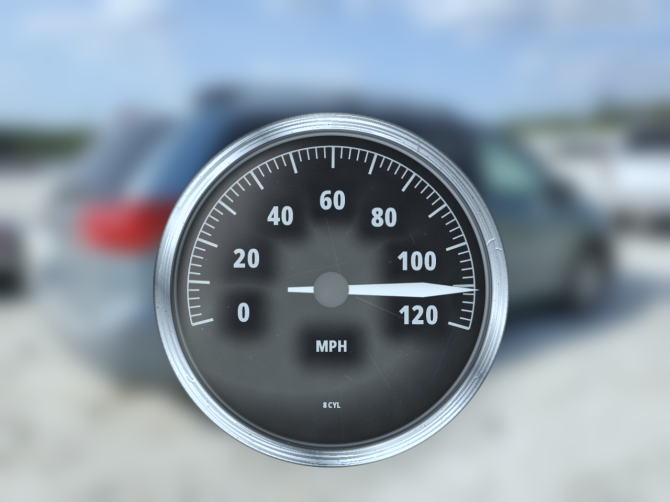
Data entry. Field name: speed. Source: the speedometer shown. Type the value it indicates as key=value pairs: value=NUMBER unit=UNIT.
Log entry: value=111 unit=mph
